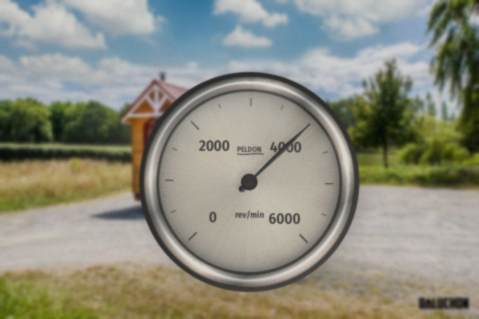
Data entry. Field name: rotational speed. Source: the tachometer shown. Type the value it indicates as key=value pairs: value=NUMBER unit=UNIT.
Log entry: value=4000 unit=rpm
